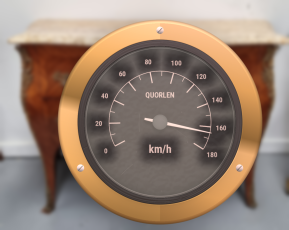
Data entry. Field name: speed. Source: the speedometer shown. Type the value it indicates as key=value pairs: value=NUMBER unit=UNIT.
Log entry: value=165 unit=km/h
